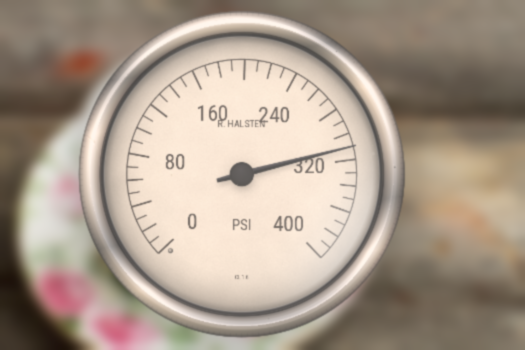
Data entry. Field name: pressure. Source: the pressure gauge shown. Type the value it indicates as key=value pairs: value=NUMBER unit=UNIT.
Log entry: value=310 unit=psi
